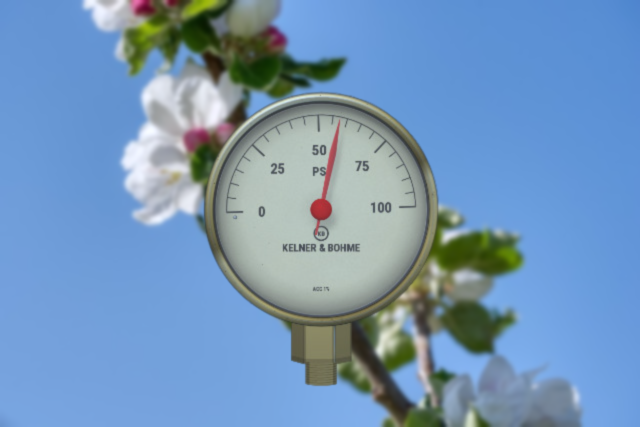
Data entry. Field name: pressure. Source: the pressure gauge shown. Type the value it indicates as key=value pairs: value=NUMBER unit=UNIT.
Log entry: value=57.5 unit=psi
